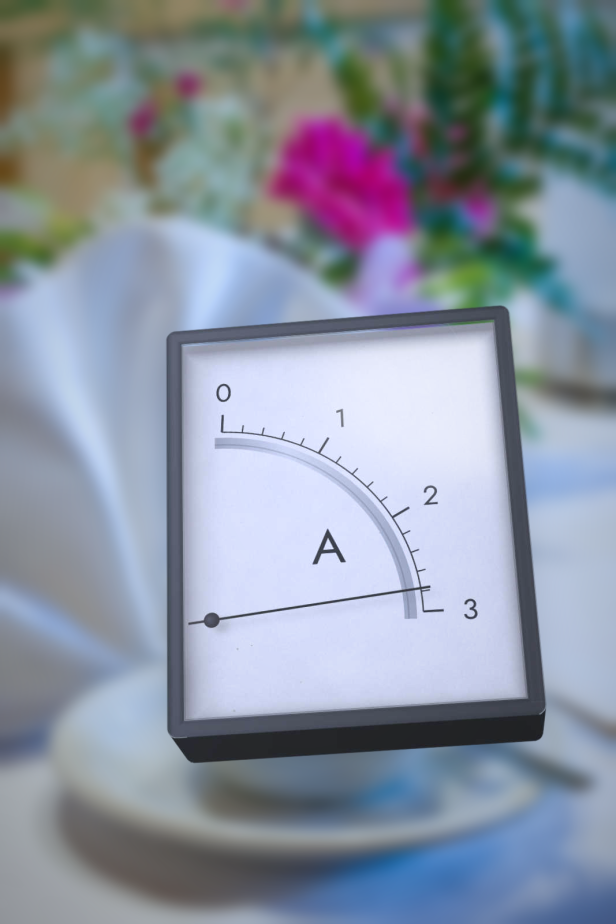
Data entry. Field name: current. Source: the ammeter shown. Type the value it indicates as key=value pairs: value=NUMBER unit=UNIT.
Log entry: value=2.8 unit=A
